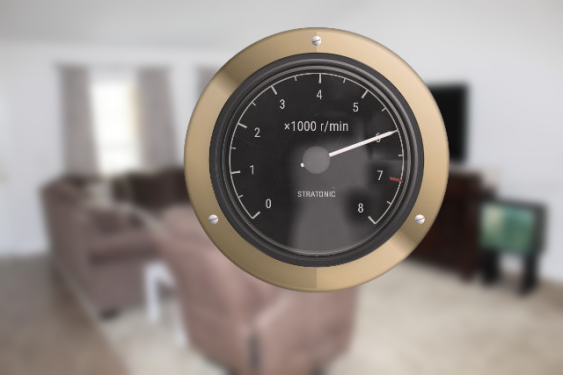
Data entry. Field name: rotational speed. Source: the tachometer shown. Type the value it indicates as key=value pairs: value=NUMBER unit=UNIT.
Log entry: value=6000 unit=rpm
